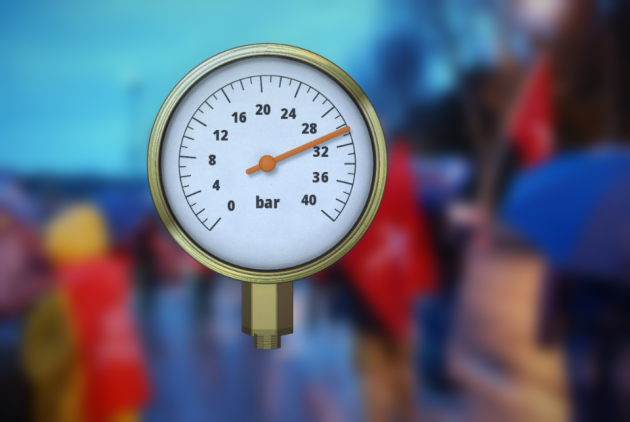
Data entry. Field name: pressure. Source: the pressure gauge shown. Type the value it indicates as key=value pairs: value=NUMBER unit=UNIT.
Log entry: value=30.5 unit=bar
